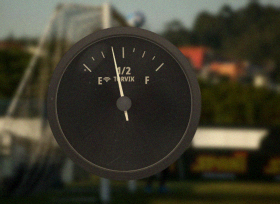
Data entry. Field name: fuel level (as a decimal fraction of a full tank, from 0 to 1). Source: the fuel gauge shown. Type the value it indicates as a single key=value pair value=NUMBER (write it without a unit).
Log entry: value=0.375
